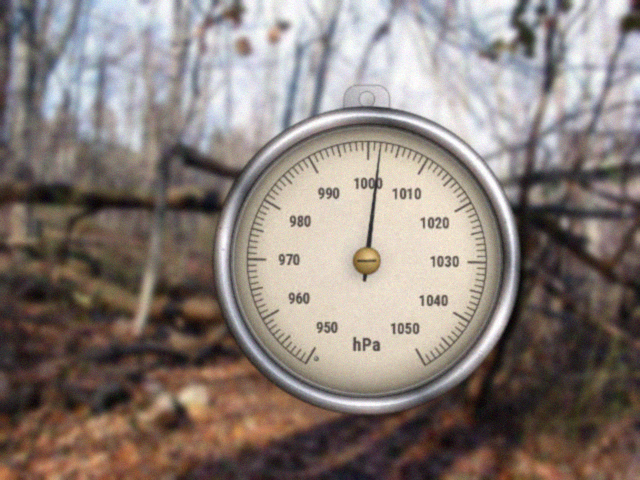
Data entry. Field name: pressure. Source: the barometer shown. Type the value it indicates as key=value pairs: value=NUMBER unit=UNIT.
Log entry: value=1002 unit=hPa
